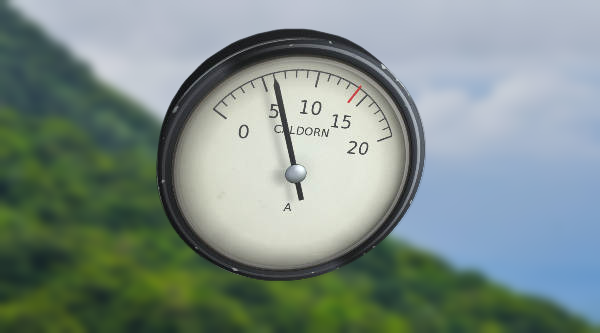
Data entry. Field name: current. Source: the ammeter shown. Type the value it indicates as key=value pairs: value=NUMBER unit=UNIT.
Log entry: value=6 unit=A
